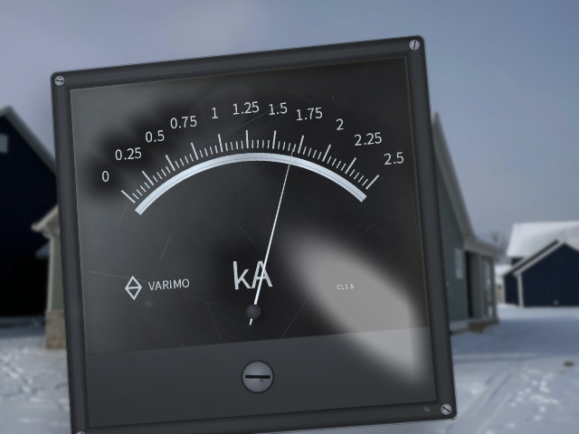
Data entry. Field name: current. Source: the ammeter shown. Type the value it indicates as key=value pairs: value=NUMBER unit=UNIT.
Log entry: value=1.7 unit=kA
